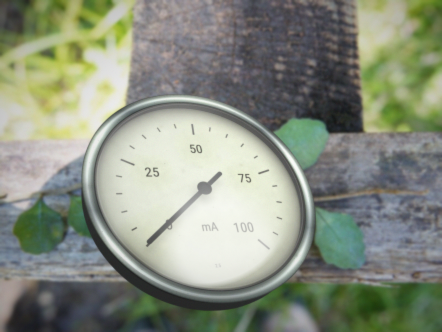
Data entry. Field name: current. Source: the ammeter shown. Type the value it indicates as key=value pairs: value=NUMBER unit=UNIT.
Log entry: value=0 unit=mA
